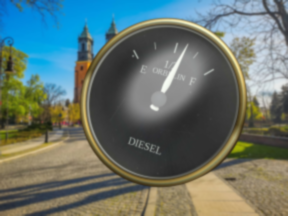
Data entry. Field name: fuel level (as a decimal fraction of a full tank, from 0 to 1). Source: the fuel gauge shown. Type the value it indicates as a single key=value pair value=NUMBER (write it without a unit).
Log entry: value=0.625
